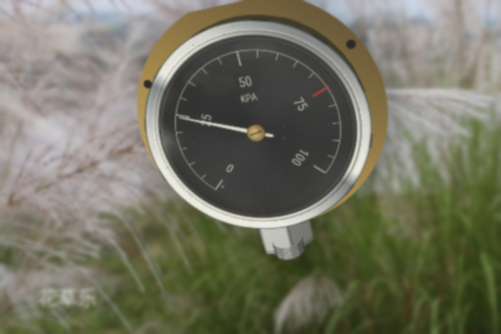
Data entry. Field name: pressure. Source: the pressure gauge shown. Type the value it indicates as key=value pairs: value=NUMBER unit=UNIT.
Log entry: value=25 unit=kPa
